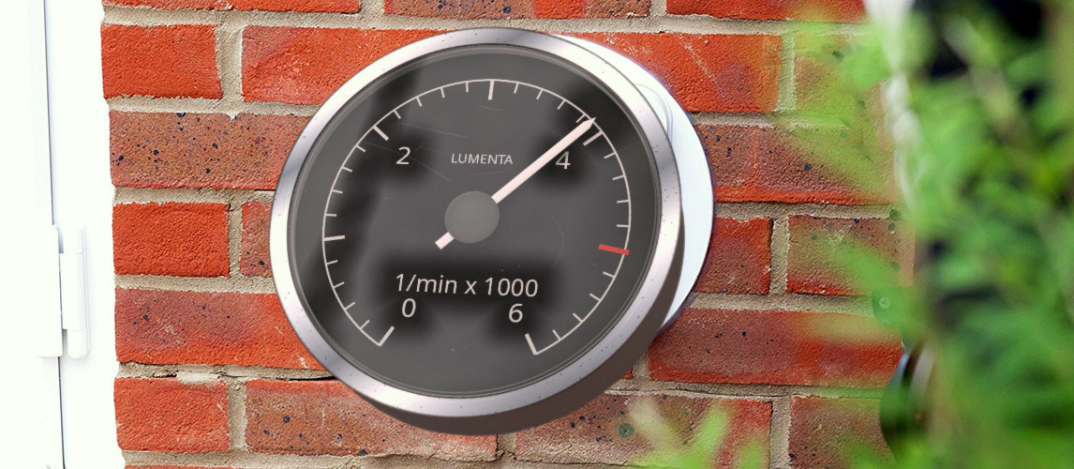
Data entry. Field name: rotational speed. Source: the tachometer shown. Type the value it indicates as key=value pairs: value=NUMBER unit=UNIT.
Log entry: value=3900 unit=rpm
